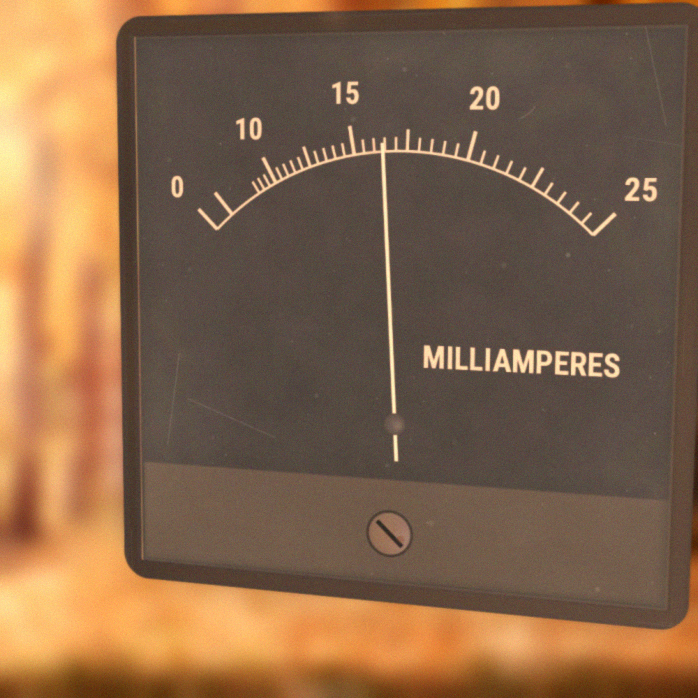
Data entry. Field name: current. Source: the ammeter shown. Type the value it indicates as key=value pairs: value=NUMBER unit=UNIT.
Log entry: value=16.5 unit=mA
